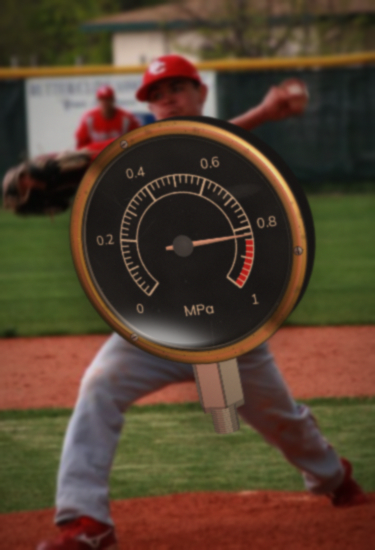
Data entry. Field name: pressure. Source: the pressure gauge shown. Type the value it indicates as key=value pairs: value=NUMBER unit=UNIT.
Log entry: value=0.82 unit=MPa
